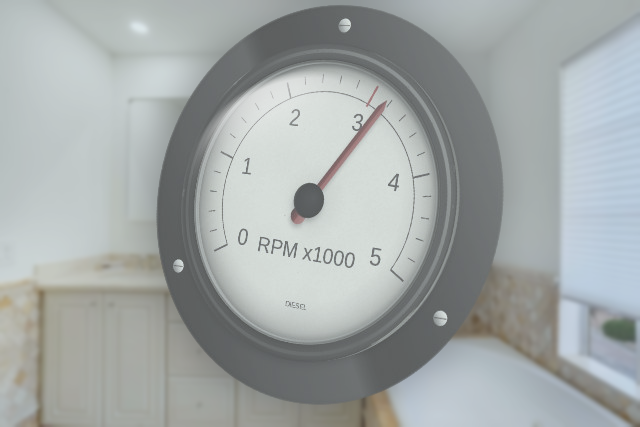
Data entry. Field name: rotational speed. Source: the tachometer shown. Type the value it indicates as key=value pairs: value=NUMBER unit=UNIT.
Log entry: value=3200 unit=rpm
